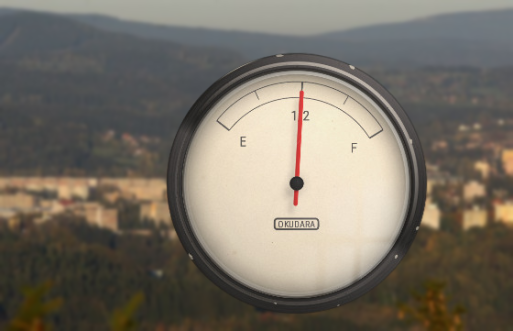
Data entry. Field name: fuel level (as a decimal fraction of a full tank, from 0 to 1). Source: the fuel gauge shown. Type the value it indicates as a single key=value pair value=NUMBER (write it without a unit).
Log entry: value=0.5
